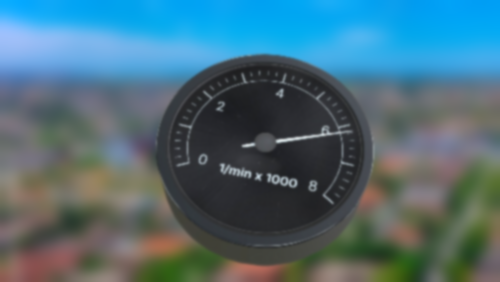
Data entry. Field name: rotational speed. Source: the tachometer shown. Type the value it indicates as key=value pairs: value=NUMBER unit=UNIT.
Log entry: value=6200 unit=rpm
